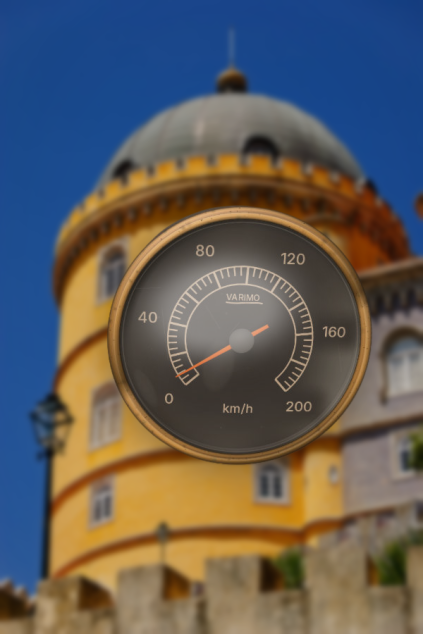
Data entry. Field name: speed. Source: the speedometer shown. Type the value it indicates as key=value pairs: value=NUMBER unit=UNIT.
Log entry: value=8 unit=km/h
